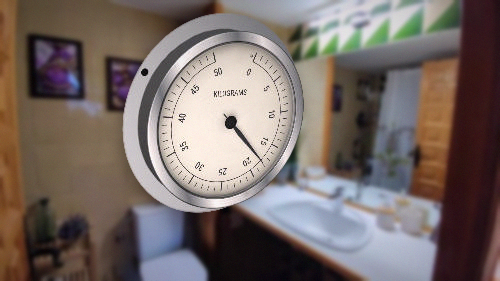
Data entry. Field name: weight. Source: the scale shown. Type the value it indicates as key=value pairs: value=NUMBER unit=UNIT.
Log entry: value=18 unit=kg
